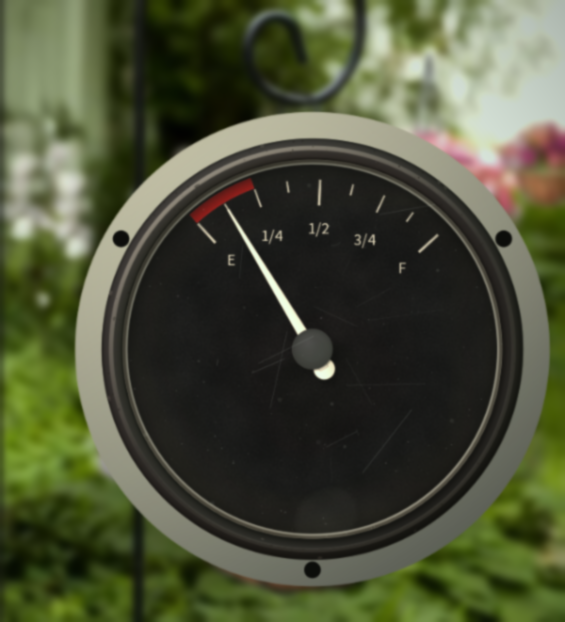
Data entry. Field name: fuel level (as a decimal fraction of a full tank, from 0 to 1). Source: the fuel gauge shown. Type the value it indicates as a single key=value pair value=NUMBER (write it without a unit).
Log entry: value=0.125
